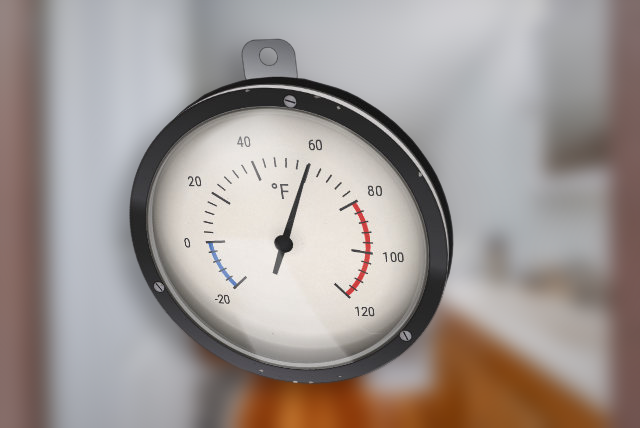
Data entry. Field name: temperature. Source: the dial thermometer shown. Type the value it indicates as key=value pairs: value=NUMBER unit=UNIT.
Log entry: value=60 unit=°F
